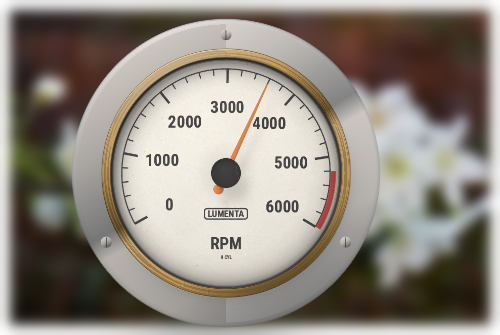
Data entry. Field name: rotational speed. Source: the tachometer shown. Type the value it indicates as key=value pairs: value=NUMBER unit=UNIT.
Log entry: value=3600 unit=rpm
